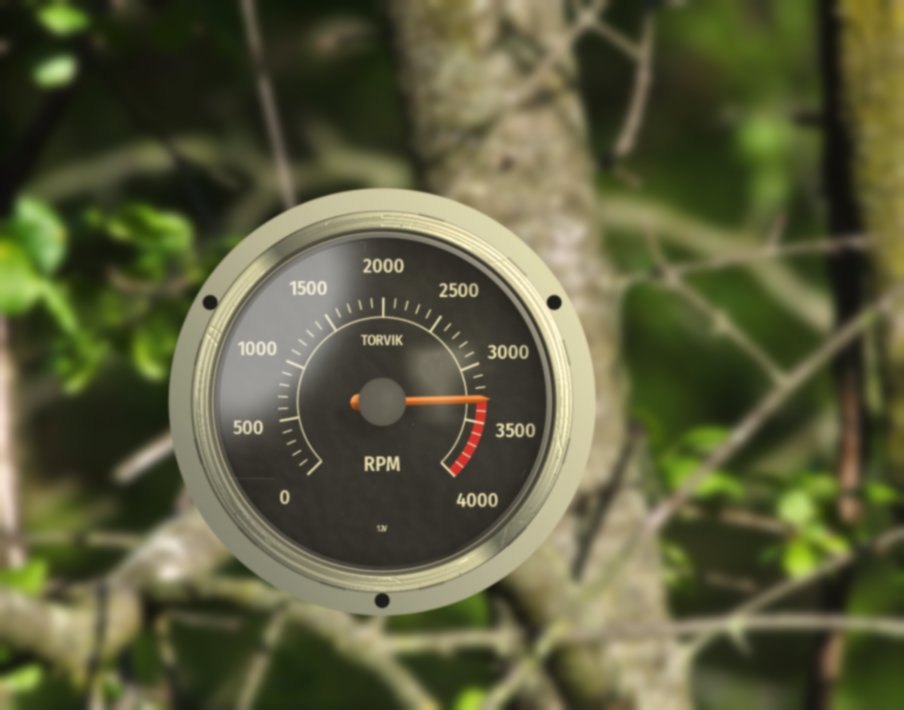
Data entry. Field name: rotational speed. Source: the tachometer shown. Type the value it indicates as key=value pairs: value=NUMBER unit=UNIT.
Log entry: value=3300 unit=rpm
